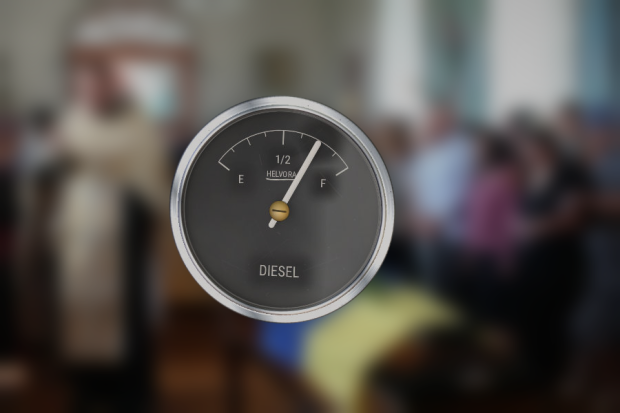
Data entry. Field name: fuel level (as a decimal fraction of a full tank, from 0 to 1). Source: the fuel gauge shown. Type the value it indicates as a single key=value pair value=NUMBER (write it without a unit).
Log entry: value=0.75
